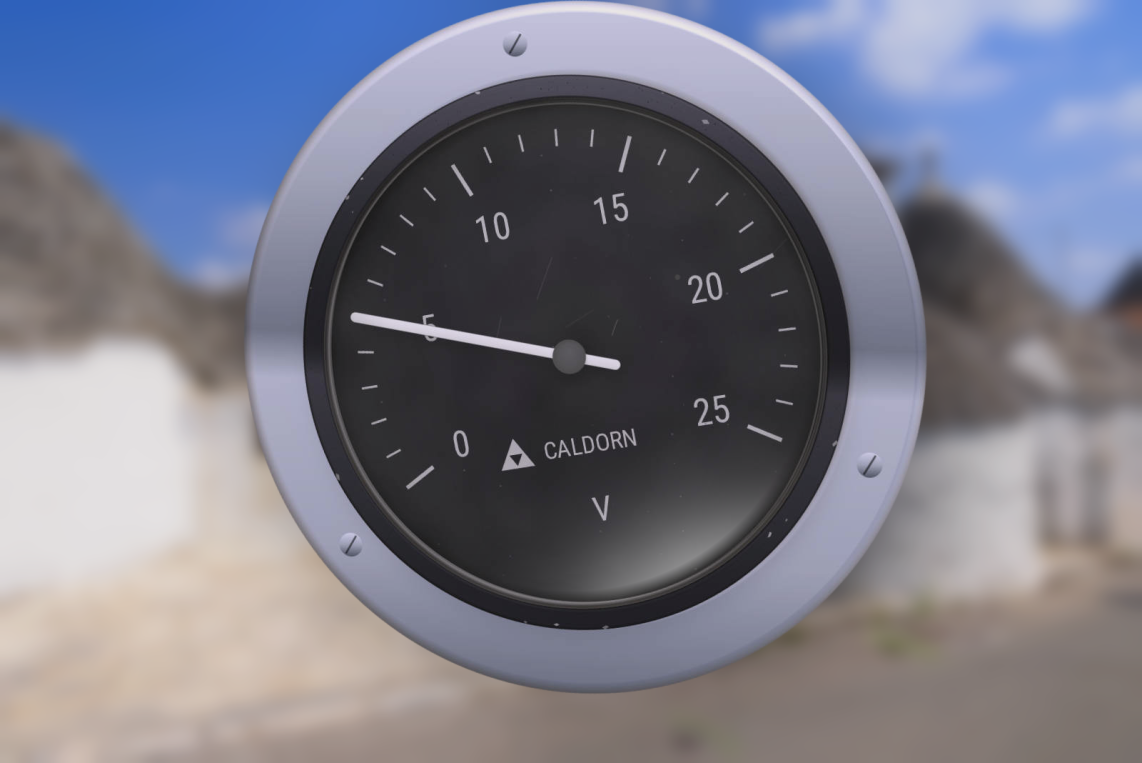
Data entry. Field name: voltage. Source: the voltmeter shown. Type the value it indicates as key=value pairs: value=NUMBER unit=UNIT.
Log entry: value=5 unit=V
